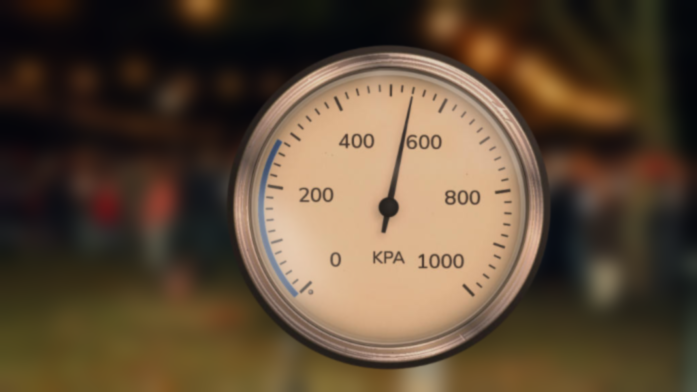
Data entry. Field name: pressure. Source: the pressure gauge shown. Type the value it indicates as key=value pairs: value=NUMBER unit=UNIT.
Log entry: value=540 unit=kPa
